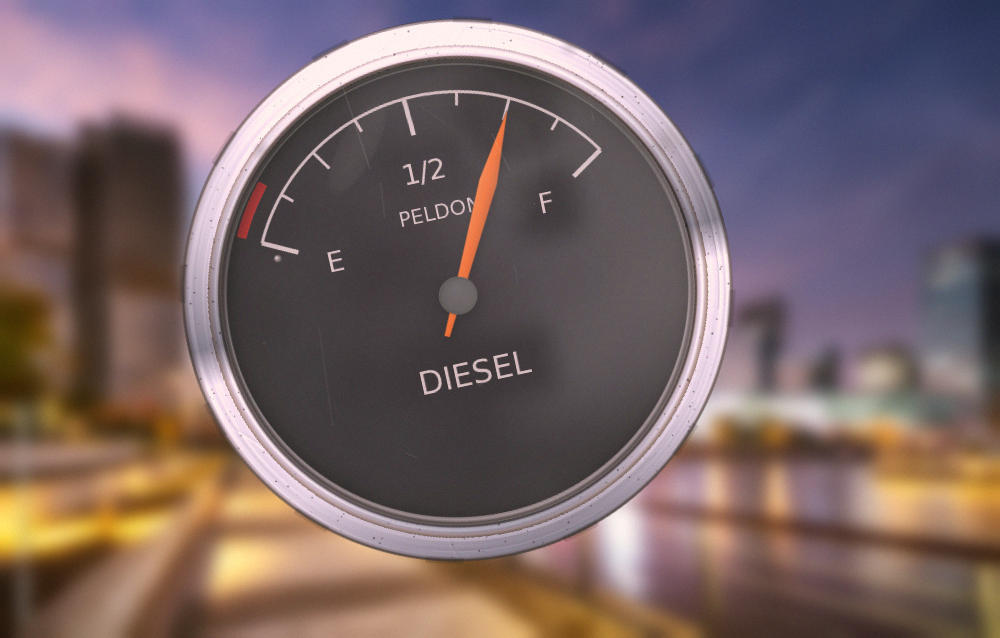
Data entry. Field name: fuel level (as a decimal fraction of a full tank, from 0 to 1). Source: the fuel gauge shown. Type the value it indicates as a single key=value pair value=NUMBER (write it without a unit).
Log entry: value=0.75
